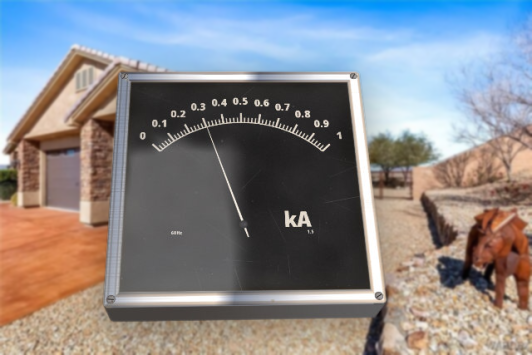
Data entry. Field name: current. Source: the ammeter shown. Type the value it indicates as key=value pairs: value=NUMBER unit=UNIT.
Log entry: value=0.3 unit=kA
